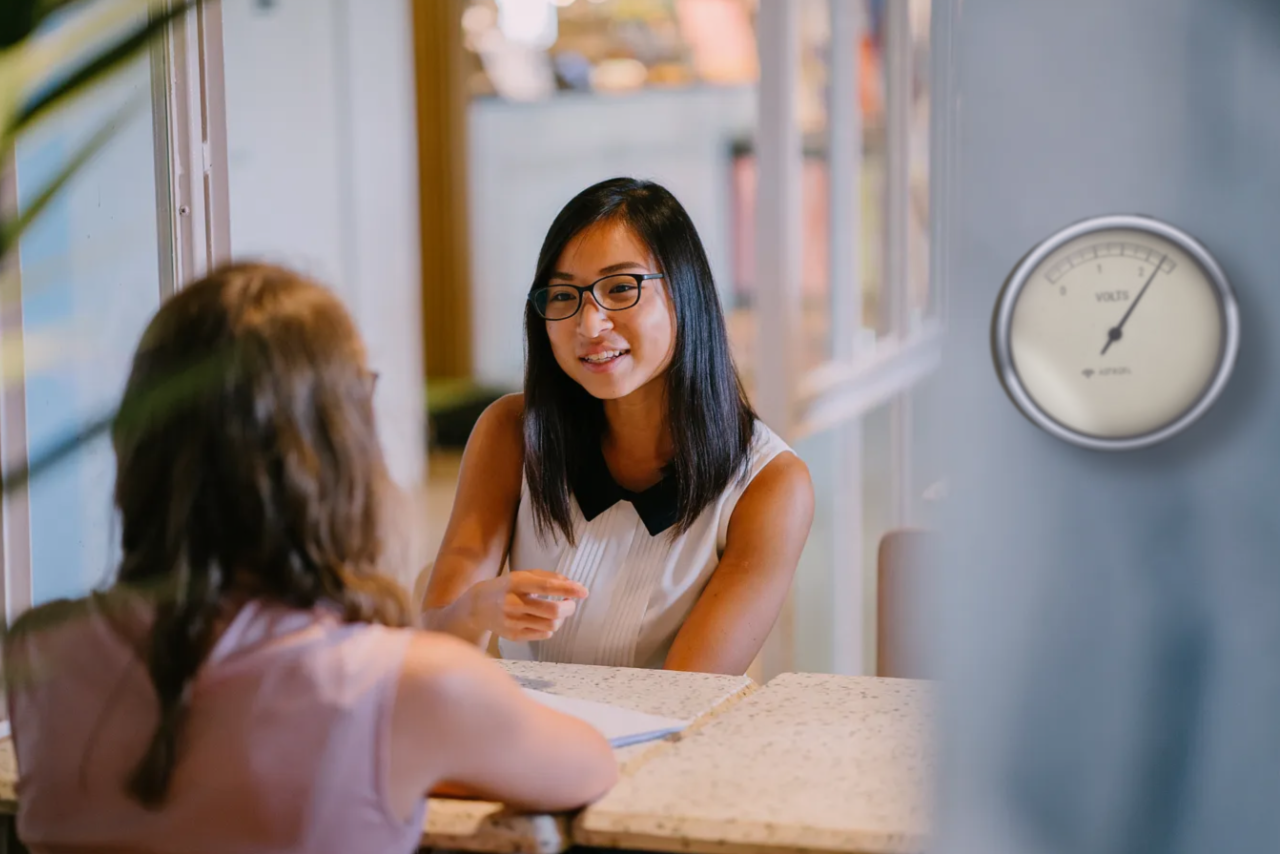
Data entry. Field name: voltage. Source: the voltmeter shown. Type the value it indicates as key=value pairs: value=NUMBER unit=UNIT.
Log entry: value=2.25 unit=V
